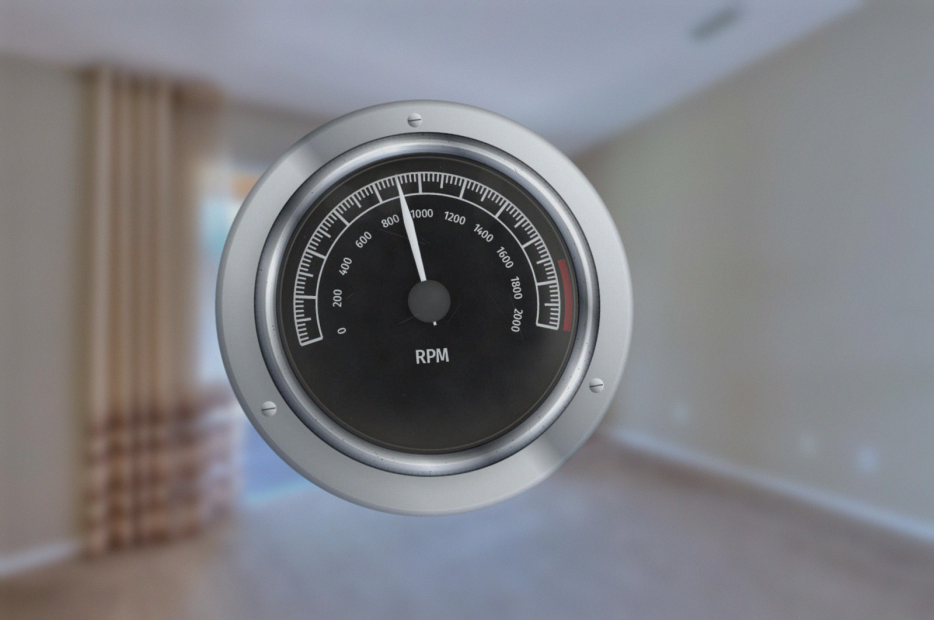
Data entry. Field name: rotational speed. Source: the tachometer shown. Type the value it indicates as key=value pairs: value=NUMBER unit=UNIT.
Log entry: value=900 unit=rpm
